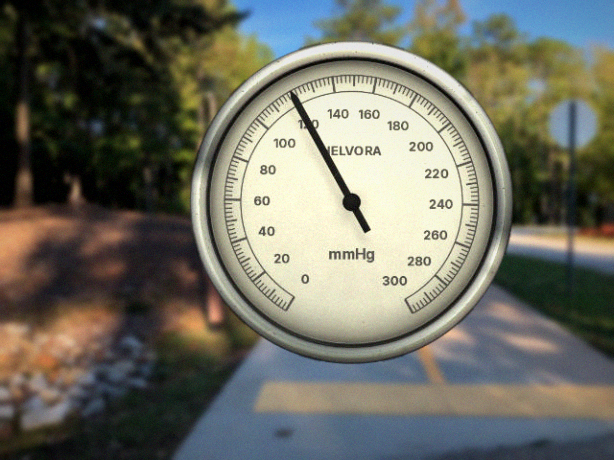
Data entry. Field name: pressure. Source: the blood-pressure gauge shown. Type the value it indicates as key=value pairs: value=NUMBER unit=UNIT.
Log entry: value=120 unit=mmHg
